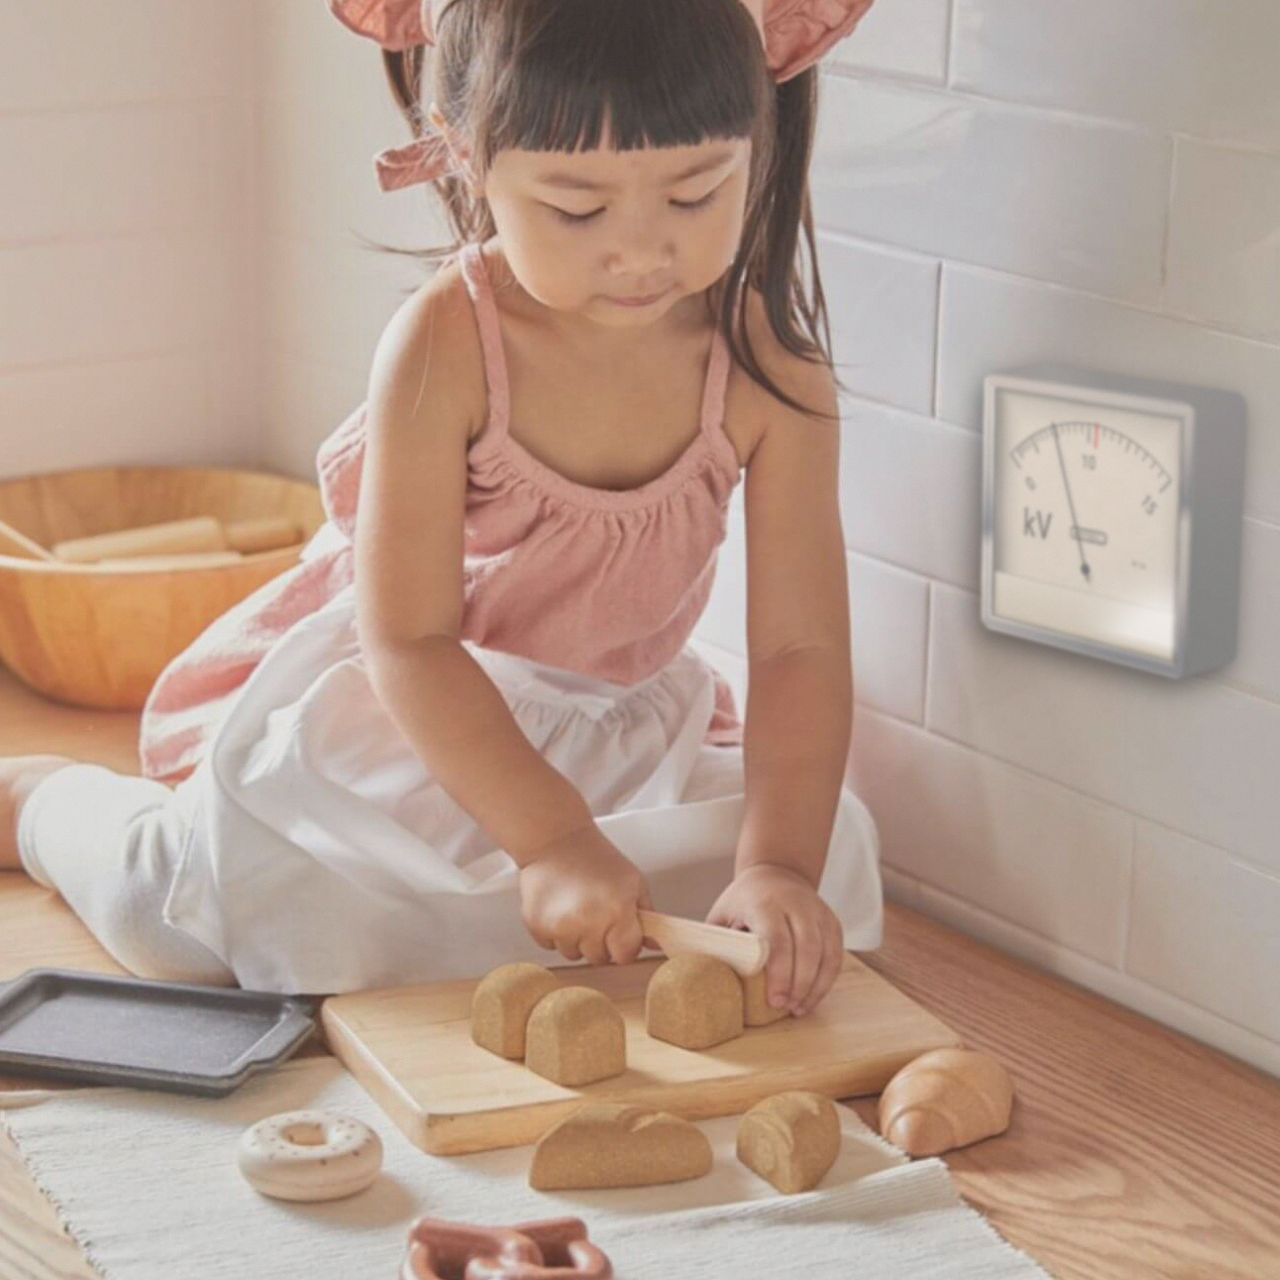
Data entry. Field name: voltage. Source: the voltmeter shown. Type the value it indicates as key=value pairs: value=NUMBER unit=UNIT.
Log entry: value=7.5 unit=kV
